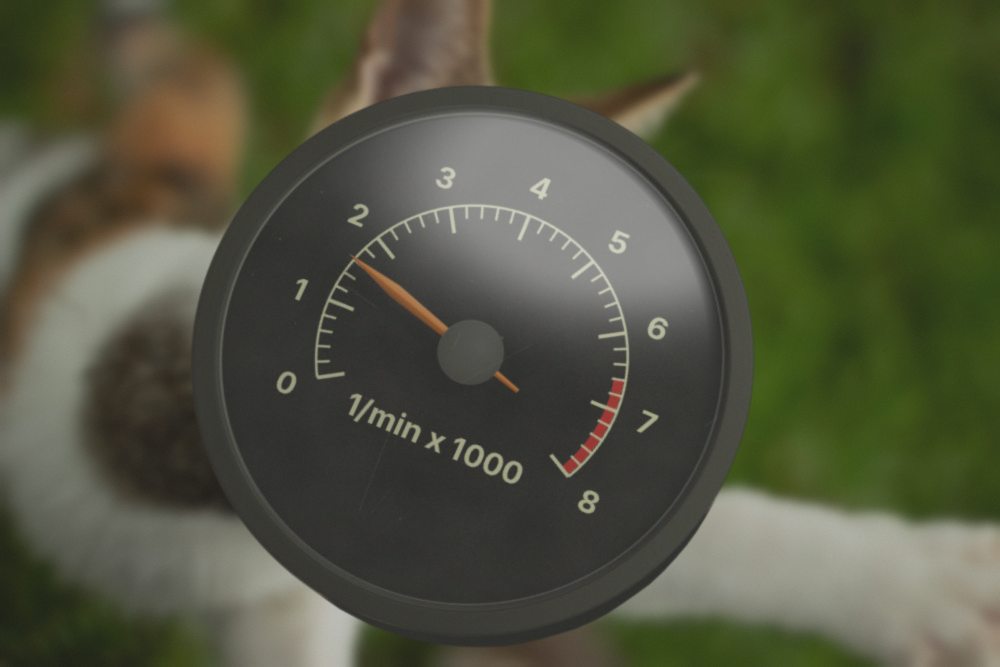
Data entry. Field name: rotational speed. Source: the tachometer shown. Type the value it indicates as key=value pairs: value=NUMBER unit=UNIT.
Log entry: value=1600 unit=rpm
